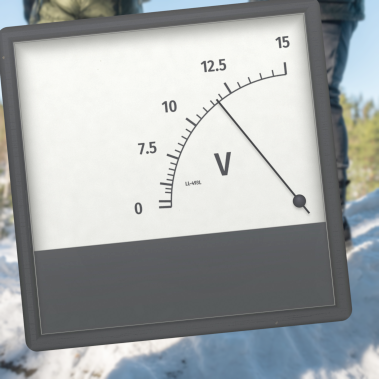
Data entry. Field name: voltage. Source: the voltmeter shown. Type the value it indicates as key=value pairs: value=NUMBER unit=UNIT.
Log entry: value=11.75 unit=V
